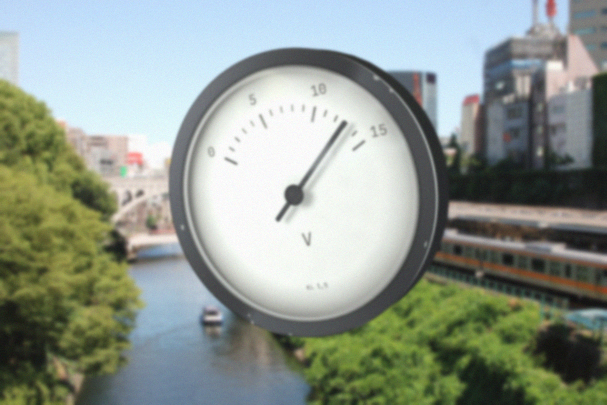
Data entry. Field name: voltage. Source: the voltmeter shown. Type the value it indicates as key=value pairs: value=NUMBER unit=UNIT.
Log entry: value=13 unit=V
